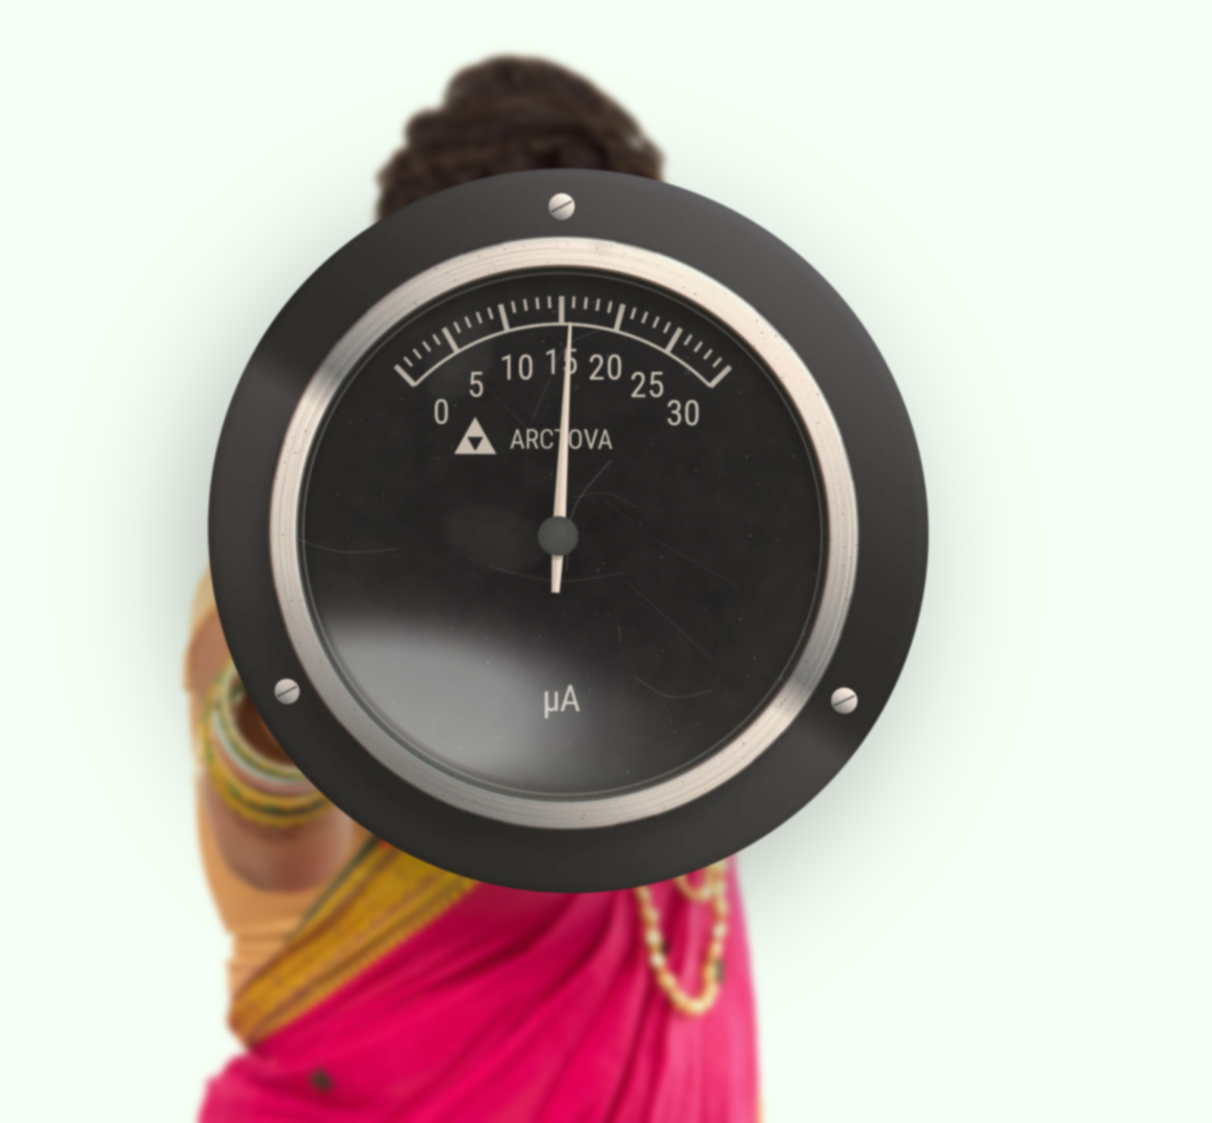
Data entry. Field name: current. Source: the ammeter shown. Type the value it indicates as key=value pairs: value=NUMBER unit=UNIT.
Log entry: value=16 unit=µA
